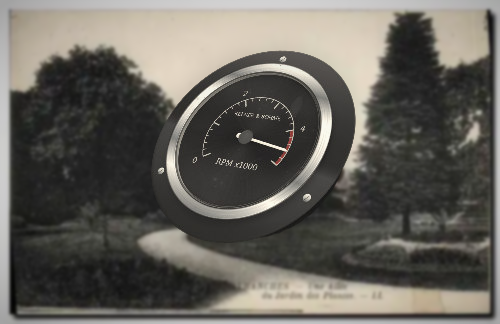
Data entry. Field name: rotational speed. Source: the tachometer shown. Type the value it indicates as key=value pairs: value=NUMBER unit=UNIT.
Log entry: value=4600 unit=rpm
